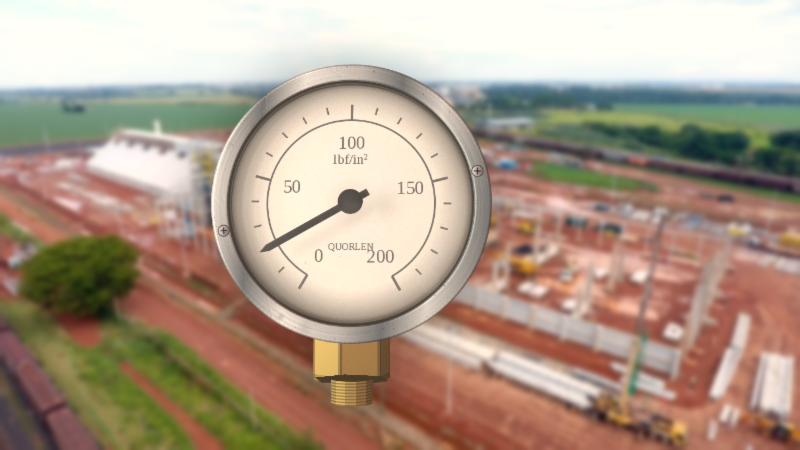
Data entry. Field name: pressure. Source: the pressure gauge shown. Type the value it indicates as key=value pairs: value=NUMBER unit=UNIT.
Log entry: value=20 unit=psi
